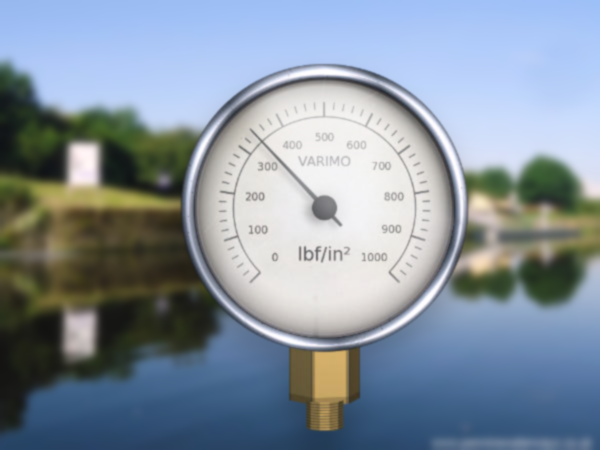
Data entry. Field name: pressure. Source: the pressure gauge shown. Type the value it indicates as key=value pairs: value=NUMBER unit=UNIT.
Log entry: value=340 unit=psi
